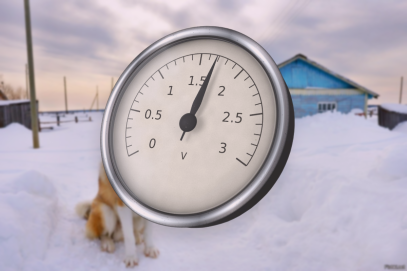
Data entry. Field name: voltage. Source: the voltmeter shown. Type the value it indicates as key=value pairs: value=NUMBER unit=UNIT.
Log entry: value=1.7 unit=V
